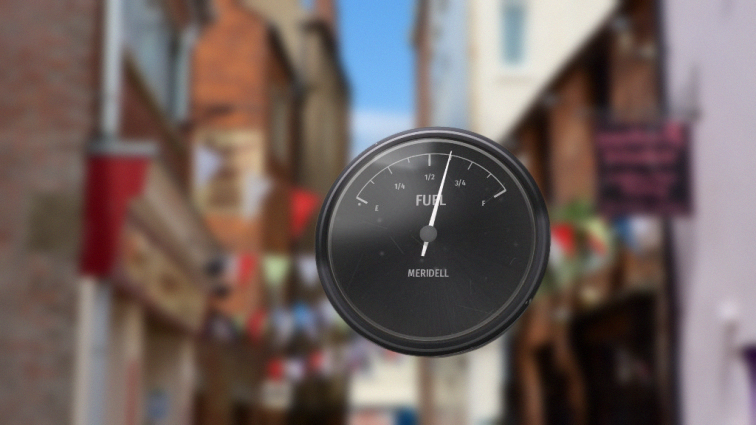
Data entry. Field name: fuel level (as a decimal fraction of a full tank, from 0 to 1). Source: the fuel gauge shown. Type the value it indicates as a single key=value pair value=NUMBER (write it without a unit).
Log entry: value=0.625
